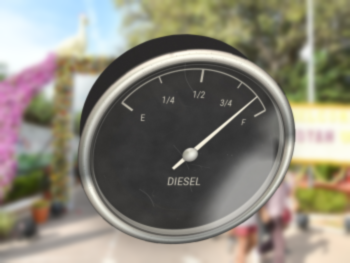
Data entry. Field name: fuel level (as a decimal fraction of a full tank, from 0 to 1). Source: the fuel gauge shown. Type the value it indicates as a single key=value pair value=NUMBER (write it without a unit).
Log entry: value=0.875
